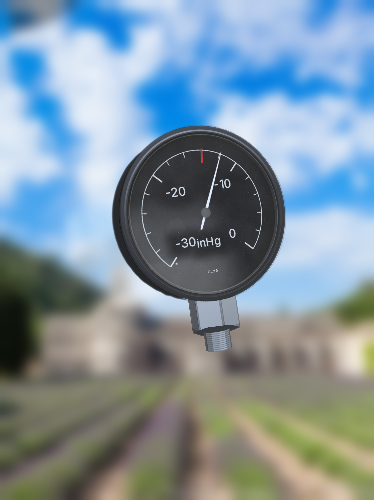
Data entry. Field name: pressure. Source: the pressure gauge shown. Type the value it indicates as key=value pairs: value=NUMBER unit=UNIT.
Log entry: value=-12 unit=inHg
